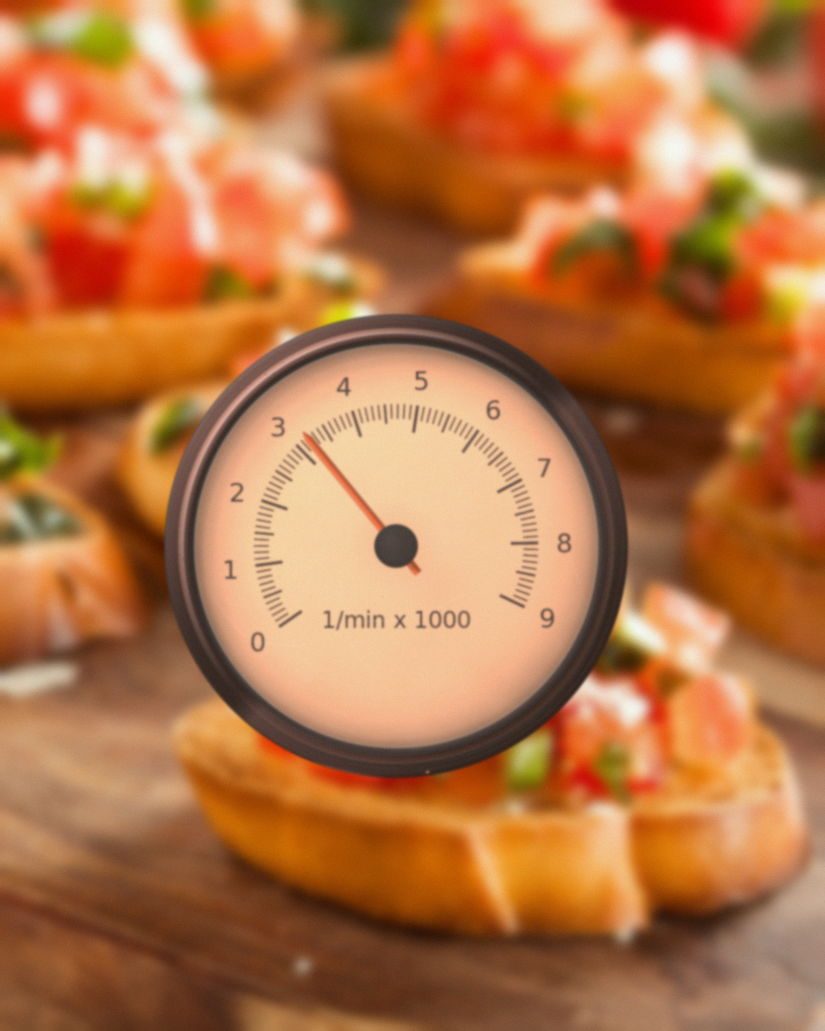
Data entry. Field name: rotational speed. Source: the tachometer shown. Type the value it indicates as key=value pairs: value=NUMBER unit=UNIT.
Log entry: value=3200 unit=rpm
